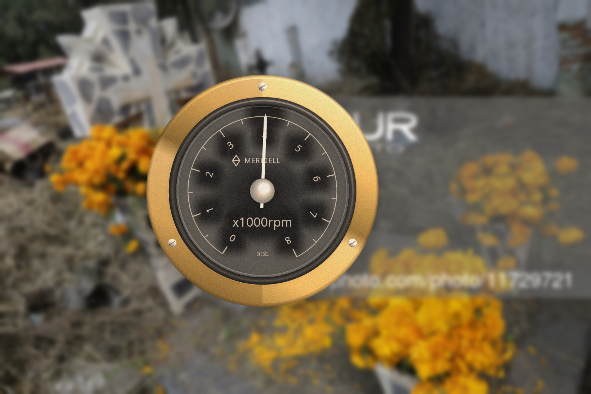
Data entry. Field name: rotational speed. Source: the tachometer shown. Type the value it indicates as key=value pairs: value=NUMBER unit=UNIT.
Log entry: value=4000 unit=rpm
